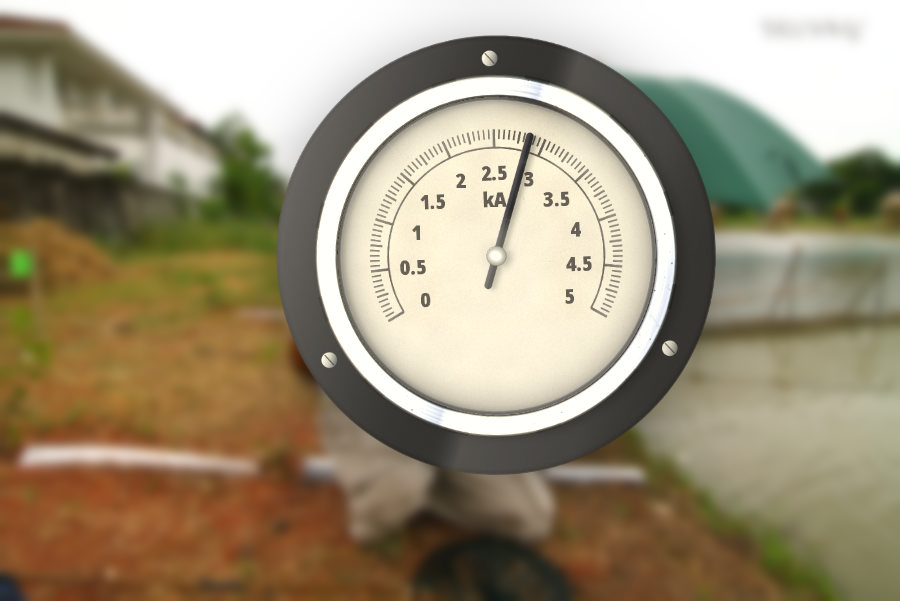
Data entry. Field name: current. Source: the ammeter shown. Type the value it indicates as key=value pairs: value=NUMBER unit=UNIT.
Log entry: value=2.85 unit=kA
